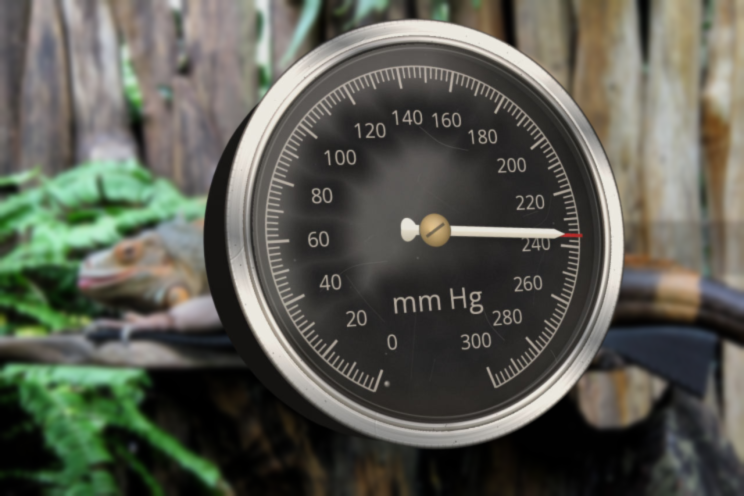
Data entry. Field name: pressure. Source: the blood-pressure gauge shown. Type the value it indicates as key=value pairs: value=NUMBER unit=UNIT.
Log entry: value=236 unit=mmHg
